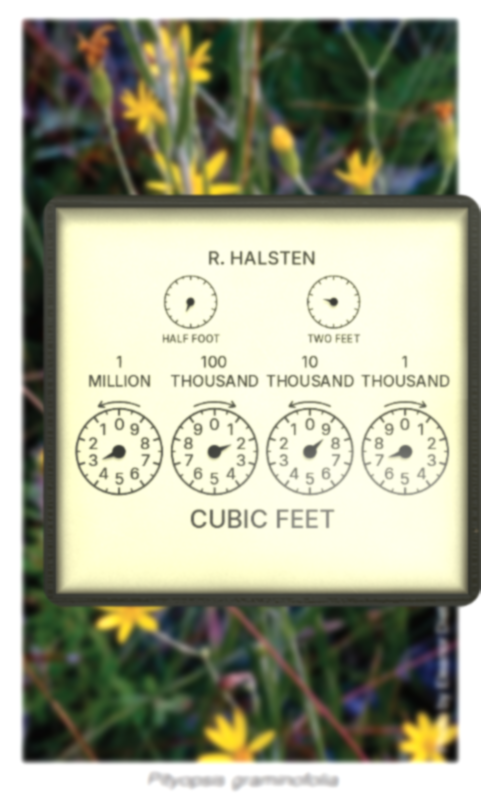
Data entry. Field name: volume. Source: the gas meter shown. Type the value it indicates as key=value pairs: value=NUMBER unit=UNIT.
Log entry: value=318700 unit=ft³
